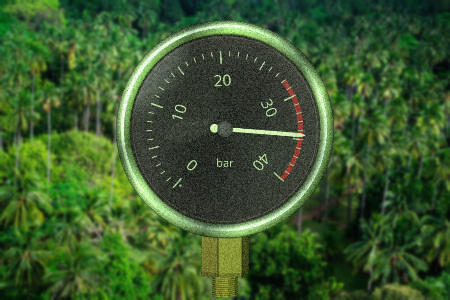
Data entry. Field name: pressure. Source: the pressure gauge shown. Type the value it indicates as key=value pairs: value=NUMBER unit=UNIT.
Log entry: value=34.5 unit=bar
